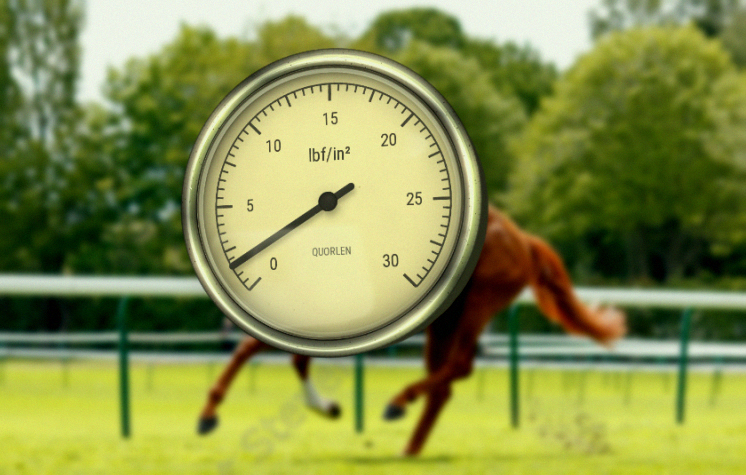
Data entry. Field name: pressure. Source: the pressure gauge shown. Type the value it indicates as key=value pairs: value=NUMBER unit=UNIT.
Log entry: value=1.5 unit=psi
